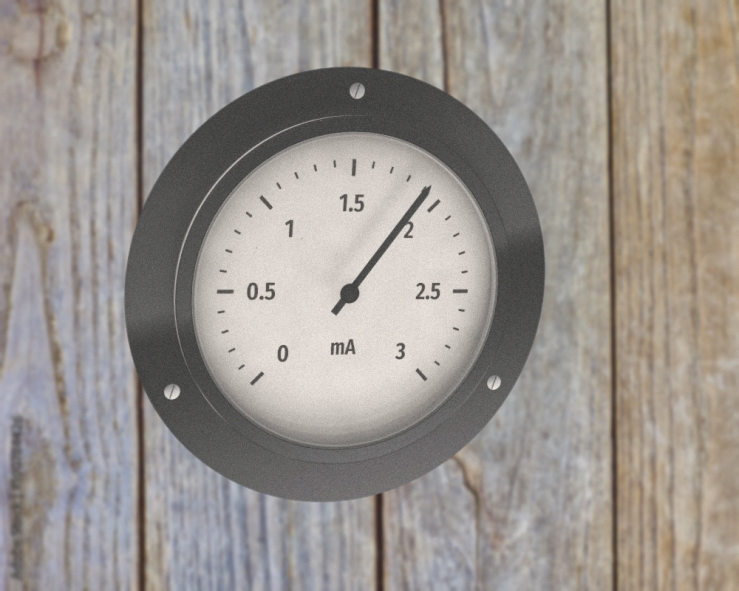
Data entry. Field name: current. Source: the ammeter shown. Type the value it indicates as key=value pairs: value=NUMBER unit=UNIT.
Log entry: value=1.9 unit=mA
